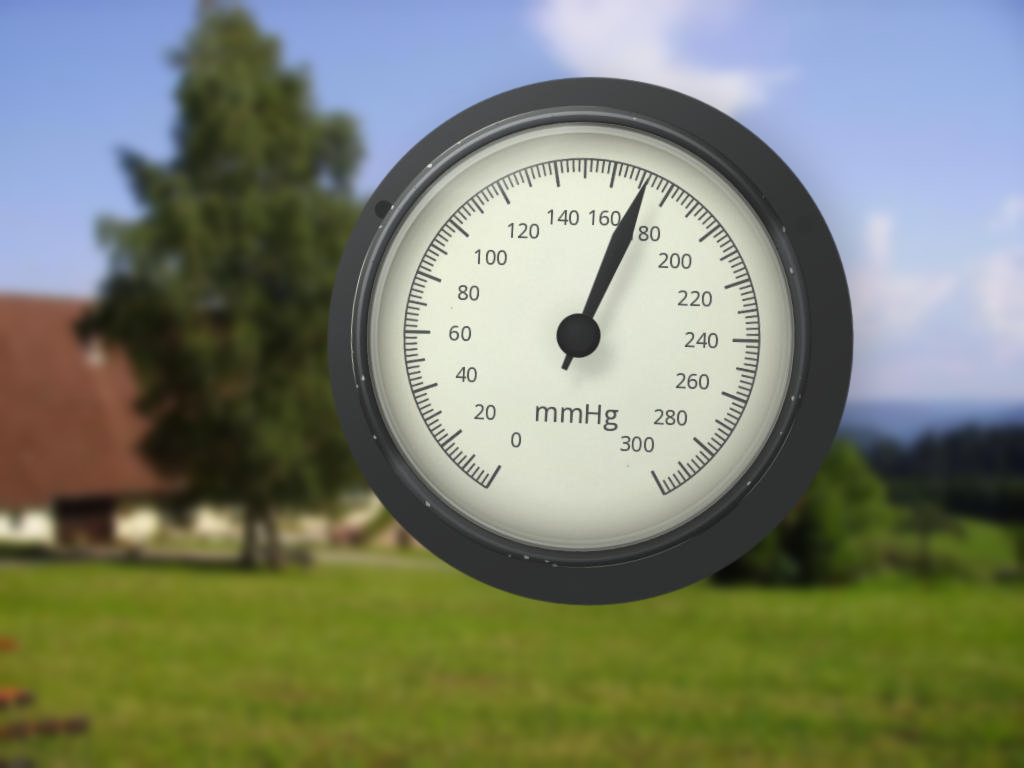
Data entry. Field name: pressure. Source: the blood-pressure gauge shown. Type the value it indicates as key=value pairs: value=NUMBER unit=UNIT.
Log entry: value=172 unit=mmHg
